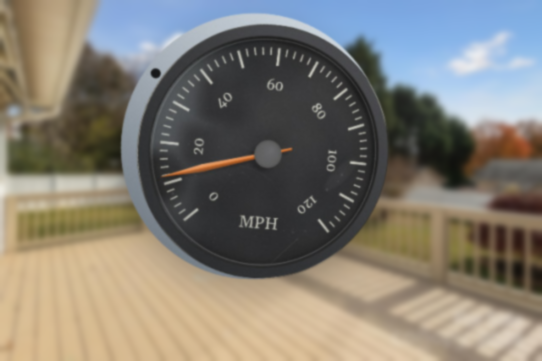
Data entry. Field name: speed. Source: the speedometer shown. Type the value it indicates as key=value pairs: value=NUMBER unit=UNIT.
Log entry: value=12 unit=mph
